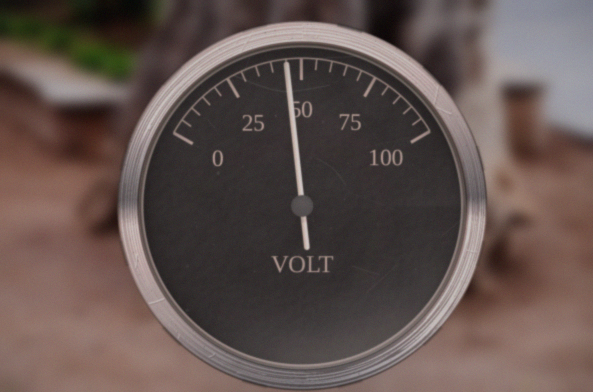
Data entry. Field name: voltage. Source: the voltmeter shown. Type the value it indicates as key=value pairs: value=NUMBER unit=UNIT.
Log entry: value=45 unit=V
